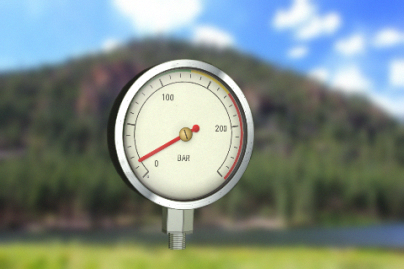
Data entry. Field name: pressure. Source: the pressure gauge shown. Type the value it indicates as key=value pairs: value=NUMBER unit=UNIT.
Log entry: value=15 unit=bar
